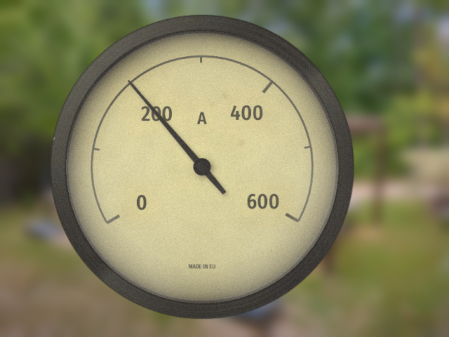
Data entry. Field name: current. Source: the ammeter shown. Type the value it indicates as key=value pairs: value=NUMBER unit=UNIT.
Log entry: value=200 unit=A
